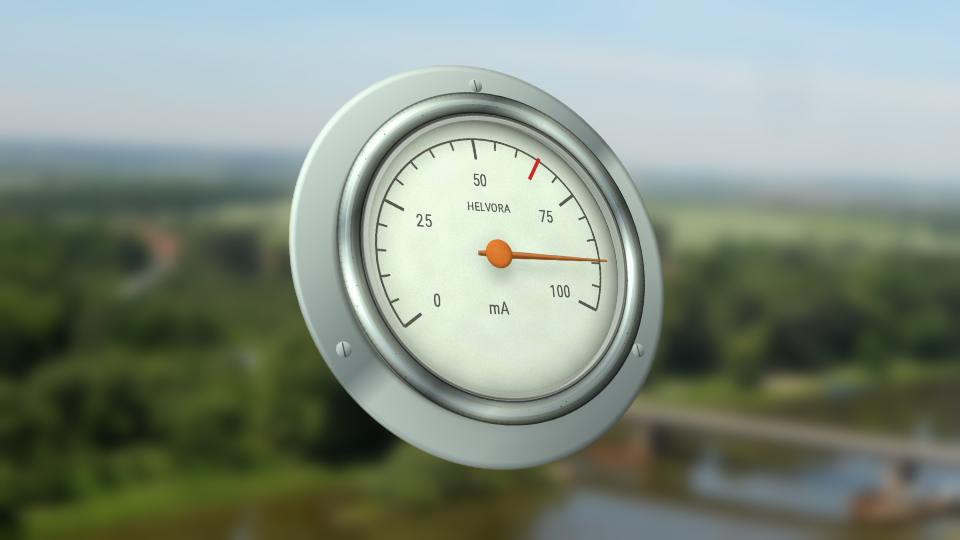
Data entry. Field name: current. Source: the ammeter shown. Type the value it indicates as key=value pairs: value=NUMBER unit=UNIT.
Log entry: value=90 unit=mA
